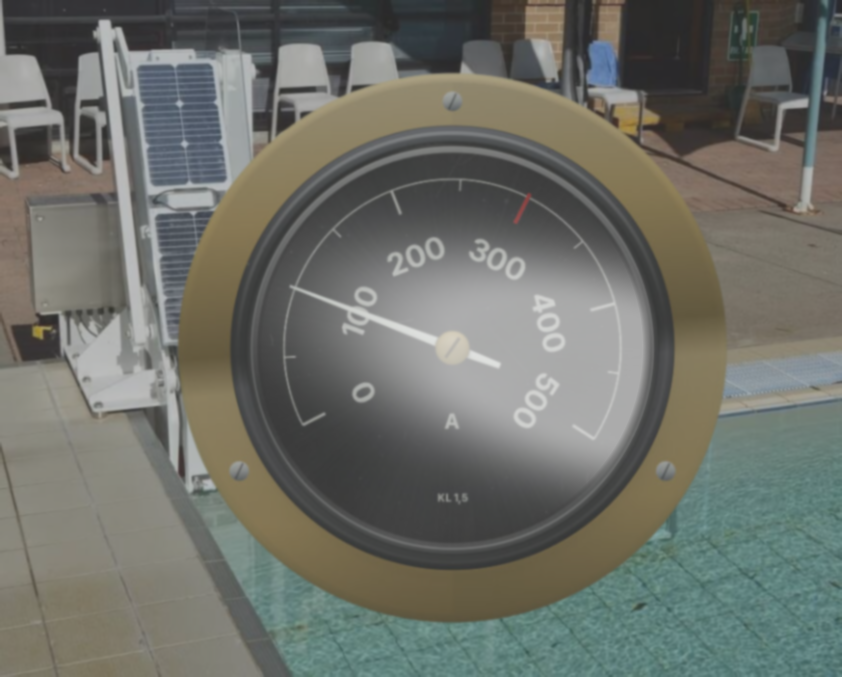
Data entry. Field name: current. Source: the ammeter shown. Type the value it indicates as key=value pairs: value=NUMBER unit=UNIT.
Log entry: value=100 unit=A
